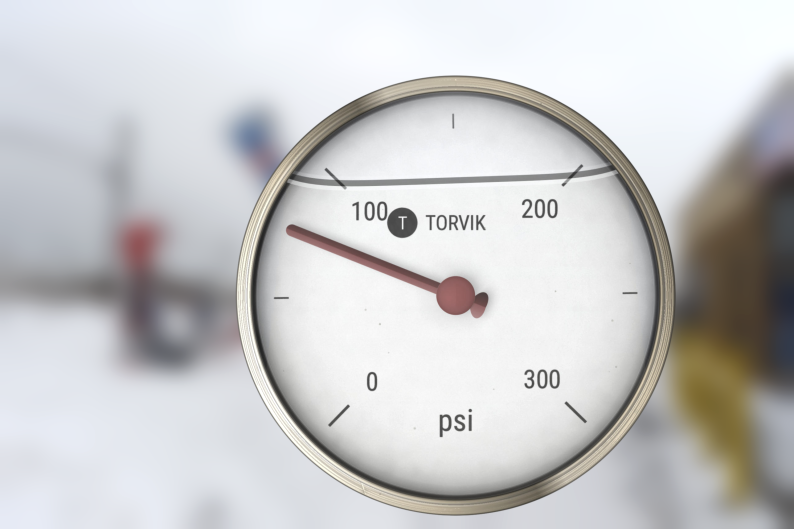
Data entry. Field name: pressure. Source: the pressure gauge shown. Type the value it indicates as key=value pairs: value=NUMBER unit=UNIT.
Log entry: value=75 unit=psi
